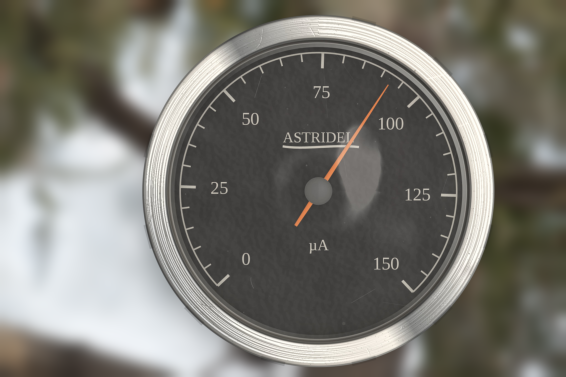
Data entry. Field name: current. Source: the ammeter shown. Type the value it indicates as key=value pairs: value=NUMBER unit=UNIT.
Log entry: value=92.5 unit=µA
